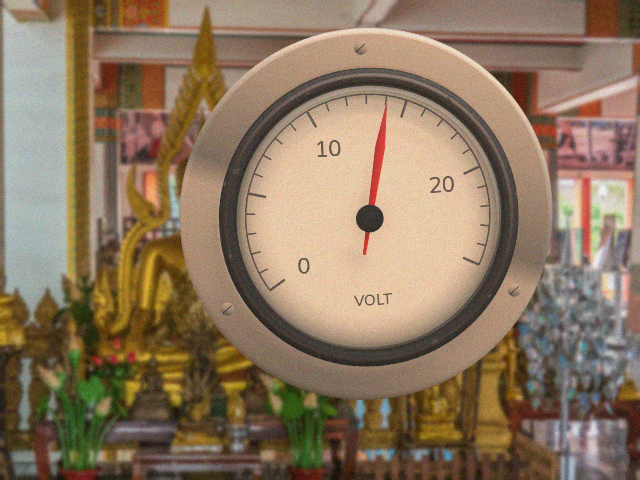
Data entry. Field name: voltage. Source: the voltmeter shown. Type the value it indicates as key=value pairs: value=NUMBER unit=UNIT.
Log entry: value=14 unit=V
